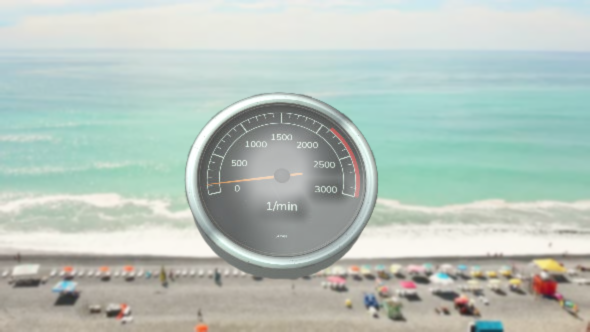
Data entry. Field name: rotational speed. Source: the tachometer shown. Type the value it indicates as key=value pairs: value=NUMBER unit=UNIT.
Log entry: value=100 unit=rpm
